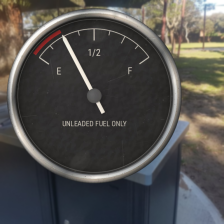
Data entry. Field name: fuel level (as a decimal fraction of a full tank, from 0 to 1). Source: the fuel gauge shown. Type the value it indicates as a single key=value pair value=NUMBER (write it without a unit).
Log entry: value=0.25
